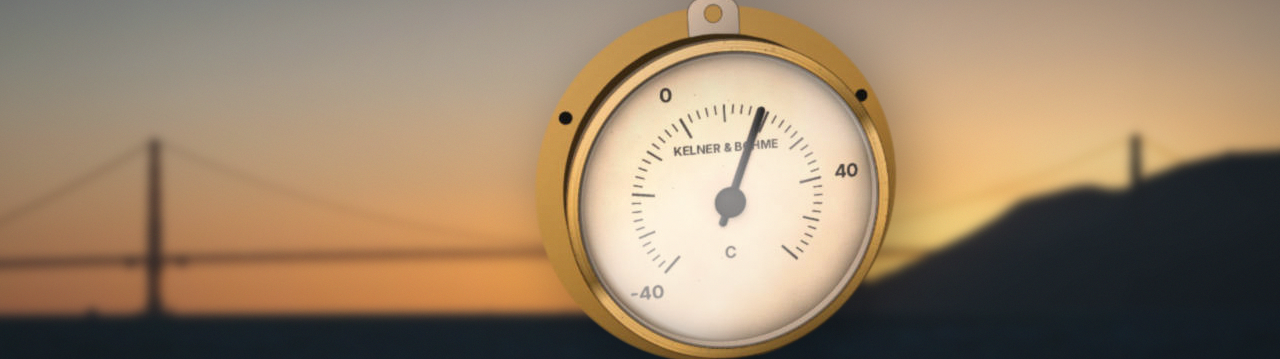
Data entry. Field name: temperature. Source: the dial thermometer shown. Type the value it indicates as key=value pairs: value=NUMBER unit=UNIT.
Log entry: value=18 unit=°C
